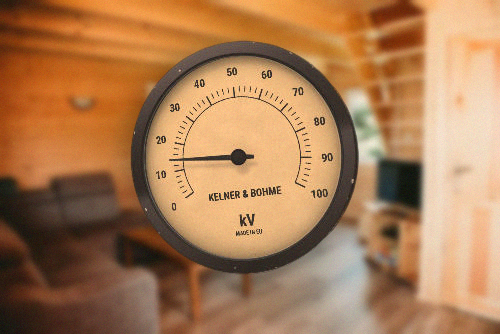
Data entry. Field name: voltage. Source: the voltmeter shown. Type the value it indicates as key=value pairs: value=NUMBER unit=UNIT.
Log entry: value=14 unit=kV
